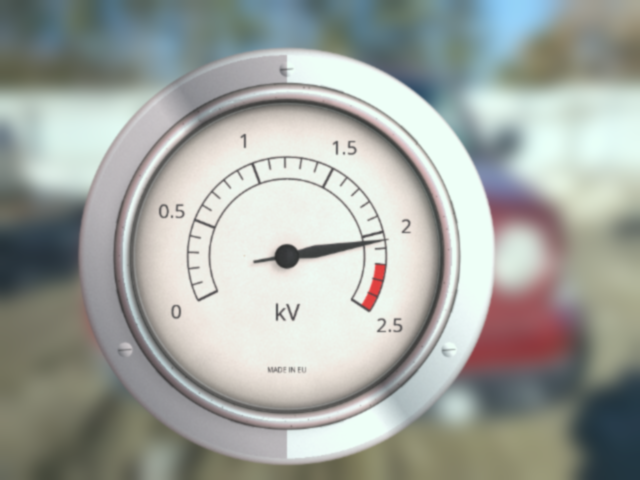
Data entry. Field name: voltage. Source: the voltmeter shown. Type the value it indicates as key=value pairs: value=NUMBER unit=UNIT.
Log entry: value=2.05 unit=kV
